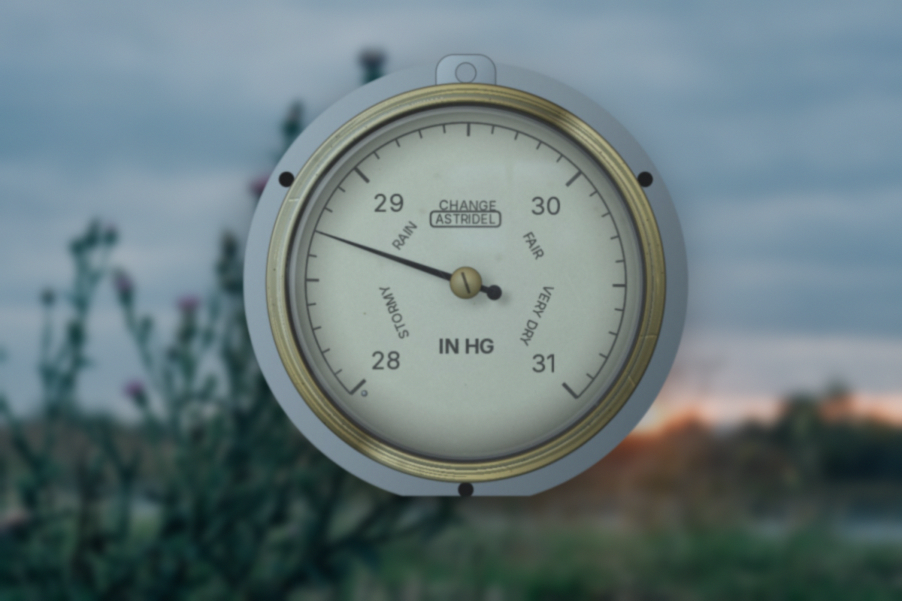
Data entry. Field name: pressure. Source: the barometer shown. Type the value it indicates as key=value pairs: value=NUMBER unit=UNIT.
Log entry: value=28.7 unit=inHg
